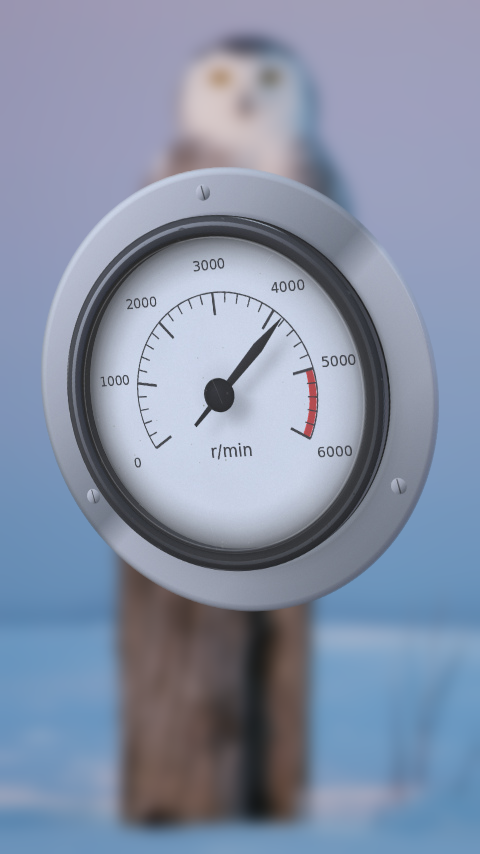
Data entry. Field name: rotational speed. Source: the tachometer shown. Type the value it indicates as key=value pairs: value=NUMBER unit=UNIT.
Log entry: value=4200 unit=rpm
